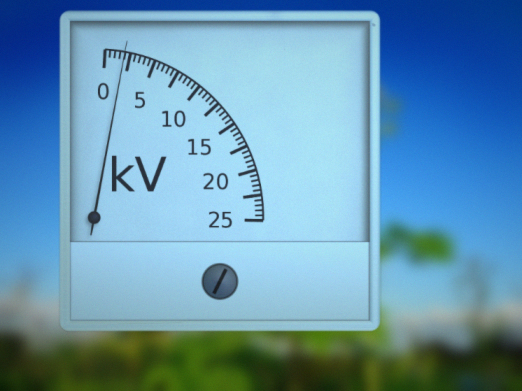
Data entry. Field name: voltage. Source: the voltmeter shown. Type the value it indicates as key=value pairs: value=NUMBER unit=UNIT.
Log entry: value=2 unit=kV
